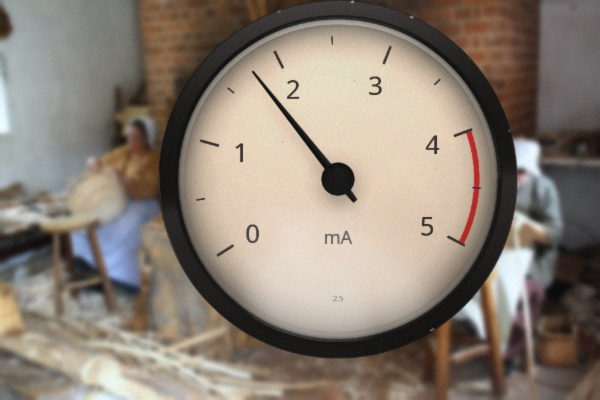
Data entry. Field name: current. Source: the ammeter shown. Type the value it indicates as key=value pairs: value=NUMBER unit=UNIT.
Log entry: value=1.75 unit=mA
